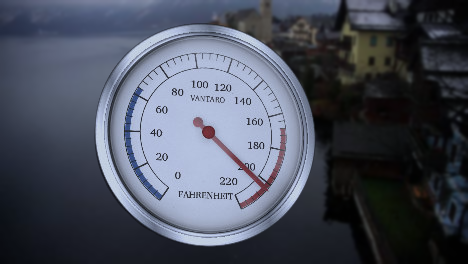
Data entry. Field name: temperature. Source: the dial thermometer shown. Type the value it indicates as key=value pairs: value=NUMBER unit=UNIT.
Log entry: value=204 unit=°F
